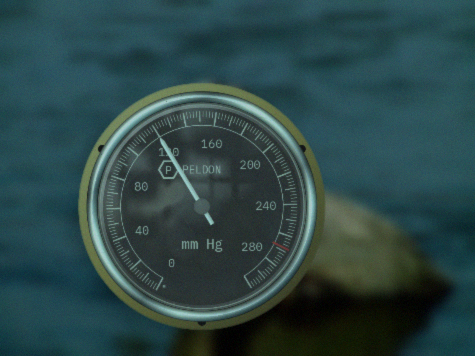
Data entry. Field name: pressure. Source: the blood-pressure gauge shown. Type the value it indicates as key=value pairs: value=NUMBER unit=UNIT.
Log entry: value=120 unit=mmHg
